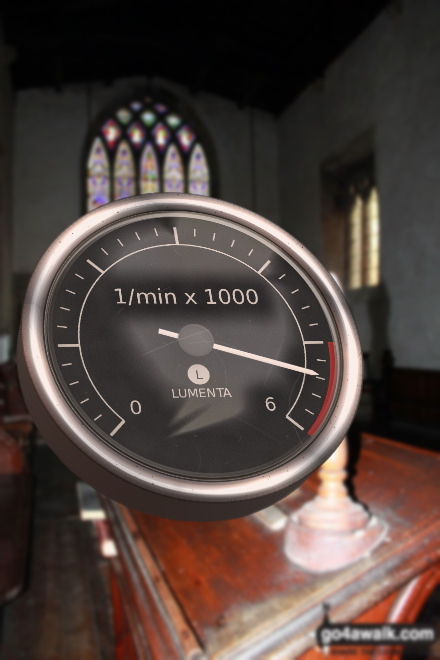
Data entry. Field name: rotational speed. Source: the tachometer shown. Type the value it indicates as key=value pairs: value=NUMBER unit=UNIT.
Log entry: value=5400 unit=rpm
